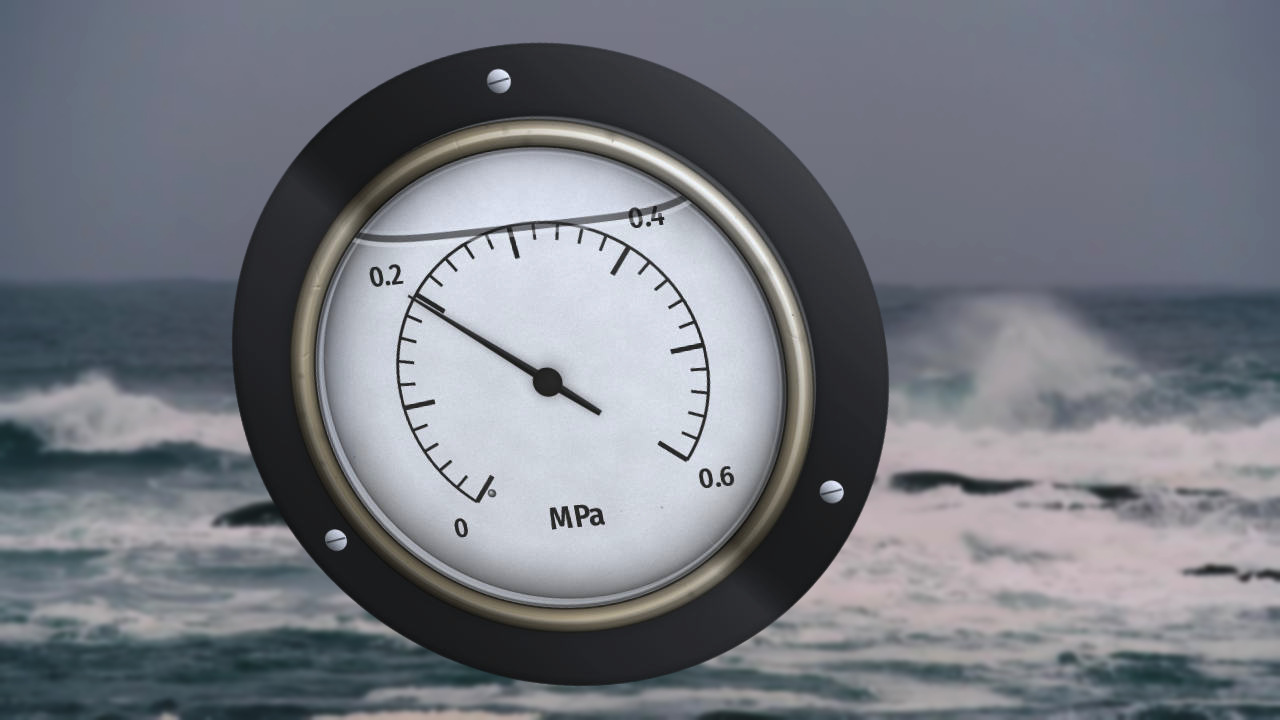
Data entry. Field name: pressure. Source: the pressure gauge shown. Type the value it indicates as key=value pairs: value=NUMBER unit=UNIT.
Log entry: value=0.2 unit=MPa
